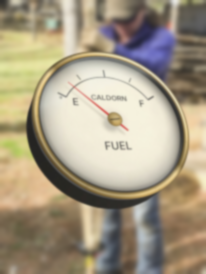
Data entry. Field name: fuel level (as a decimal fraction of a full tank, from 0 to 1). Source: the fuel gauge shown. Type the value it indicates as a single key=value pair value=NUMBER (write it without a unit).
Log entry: value=0.125
